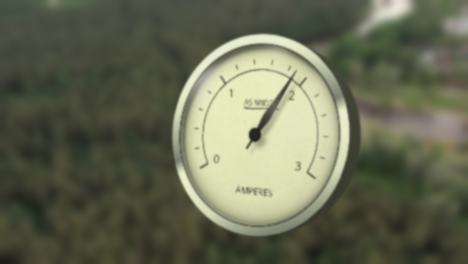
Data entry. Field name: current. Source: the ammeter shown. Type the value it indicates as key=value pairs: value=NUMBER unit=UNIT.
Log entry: value=1.9 unit=A
